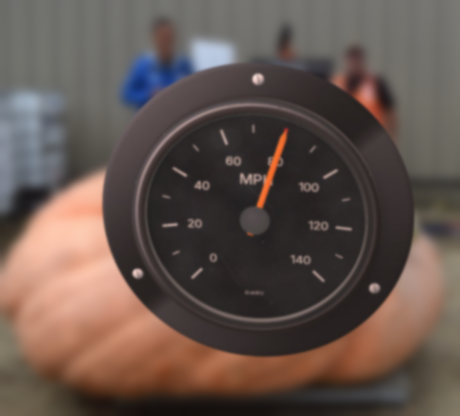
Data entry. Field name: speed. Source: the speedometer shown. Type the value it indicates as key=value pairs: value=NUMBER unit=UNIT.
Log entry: value=80 unit=mph
